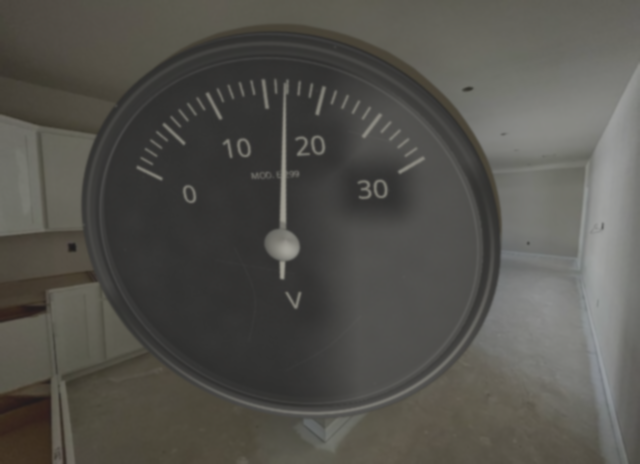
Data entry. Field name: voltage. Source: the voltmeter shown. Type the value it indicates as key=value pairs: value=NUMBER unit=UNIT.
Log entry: value=17 unit=V
